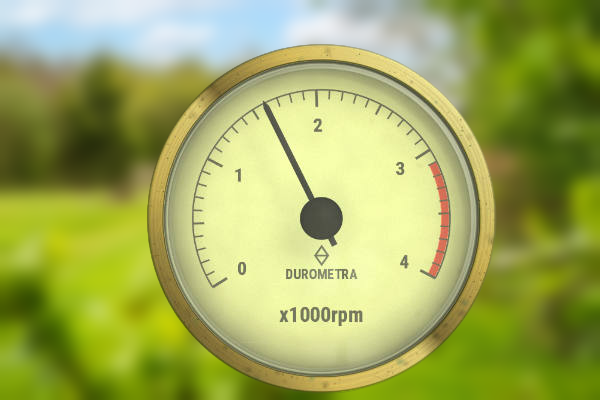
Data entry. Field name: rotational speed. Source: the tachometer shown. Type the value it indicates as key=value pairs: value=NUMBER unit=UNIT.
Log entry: value=1600 unit=rpm
